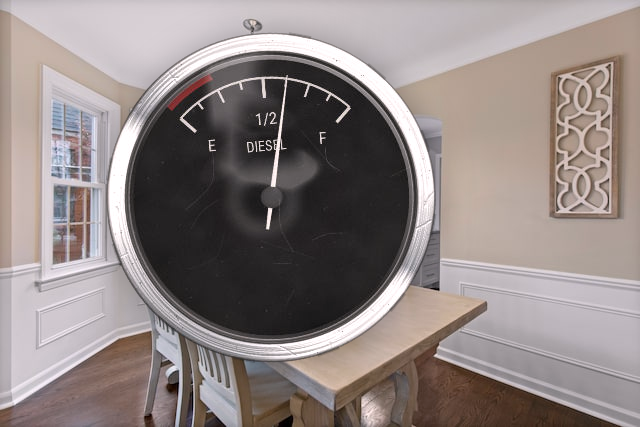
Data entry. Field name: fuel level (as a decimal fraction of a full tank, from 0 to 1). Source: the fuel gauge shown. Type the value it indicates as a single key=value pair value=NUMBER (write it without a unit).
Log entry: value=0.625
